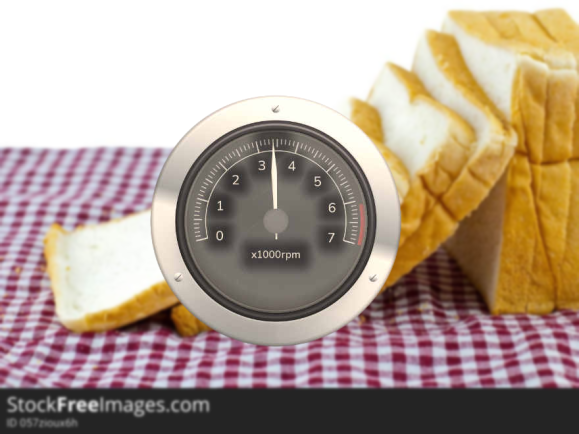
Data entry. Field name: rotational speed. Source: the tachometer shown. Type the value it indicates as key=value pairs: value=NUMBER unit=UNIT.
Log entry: value=3400 unit=rpm
